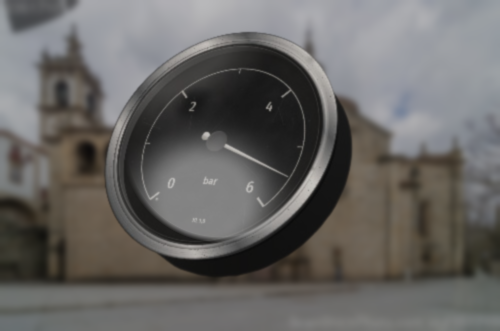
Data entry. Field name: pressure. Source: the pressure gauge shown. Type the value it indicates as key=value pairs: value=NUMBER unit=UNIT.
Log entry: value=5.5 unit=bar
